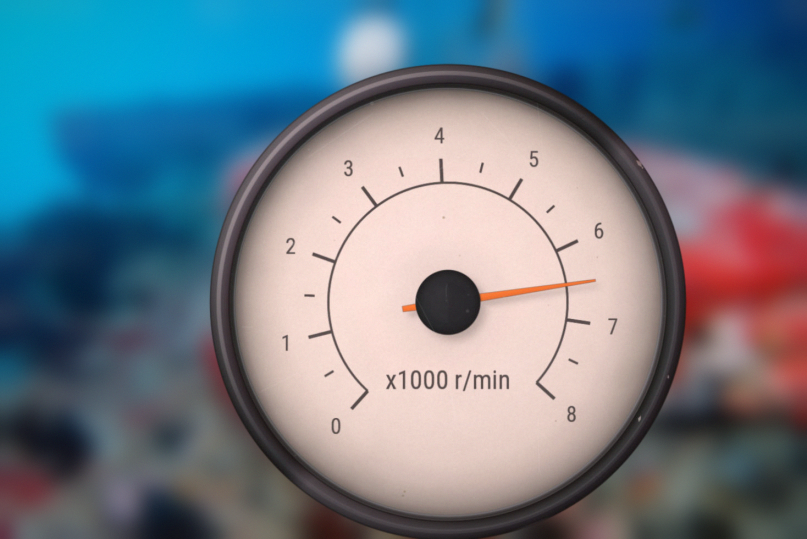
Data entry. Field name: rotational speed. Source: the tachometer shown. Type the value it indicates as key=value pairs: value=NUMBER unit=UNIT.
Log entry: value=6500 unit=rpm
